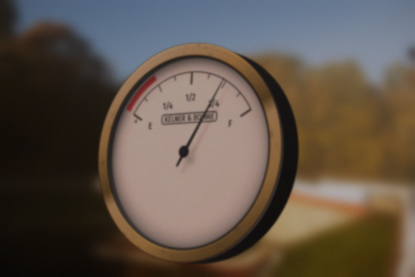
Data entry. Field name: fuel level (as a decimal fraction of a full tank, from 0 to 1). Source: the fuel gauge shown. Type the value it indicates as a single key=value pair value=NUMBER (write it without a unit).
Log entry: value=0.75
